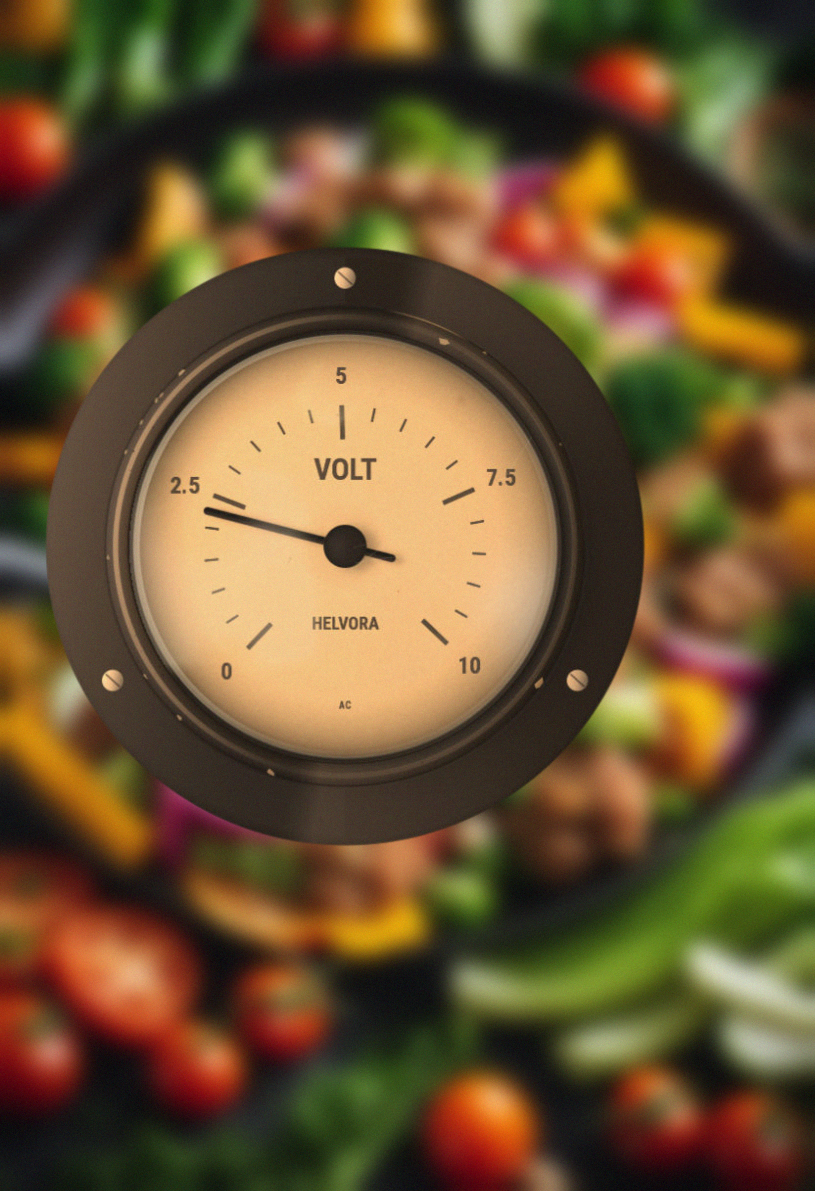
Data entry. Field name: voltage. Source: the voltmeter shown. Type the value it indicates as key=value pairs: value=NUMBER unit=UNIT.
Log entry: value=2.25 unit=V
